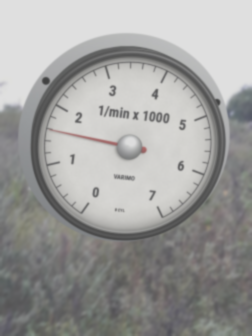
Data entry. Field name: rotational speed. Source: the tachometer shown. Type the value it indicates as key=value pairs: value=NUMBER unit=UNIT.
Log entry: value=1600 unit=rpm
